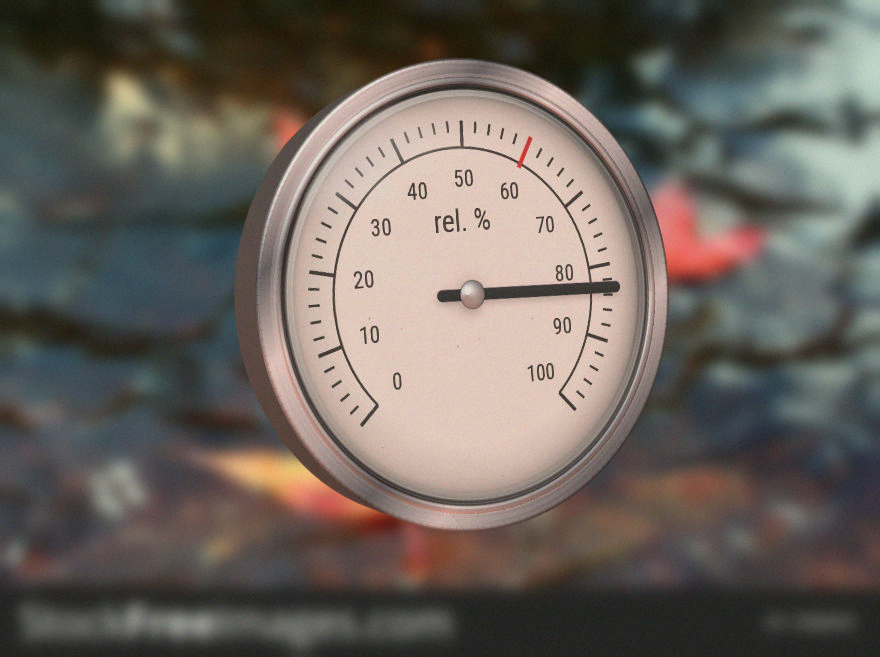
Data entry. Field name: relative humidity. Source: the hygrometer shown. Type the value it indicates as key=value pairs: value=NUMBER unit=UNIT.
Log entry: value=83 unit=%
